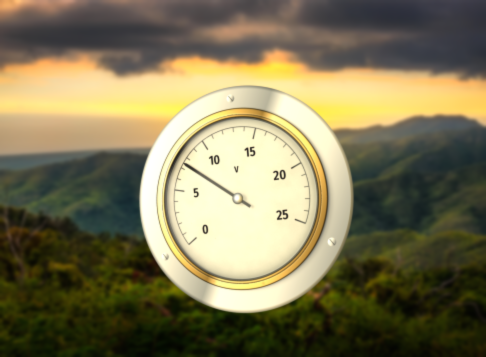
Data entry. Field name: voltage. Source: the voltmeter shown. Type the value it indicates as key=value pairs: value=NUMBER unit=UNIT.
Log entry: value=7.5 unit=V
